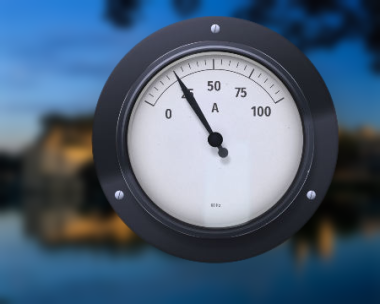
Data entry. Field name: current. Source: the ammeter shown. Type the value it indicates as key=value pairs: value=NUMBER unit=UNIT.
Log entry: value=25 unit=A
